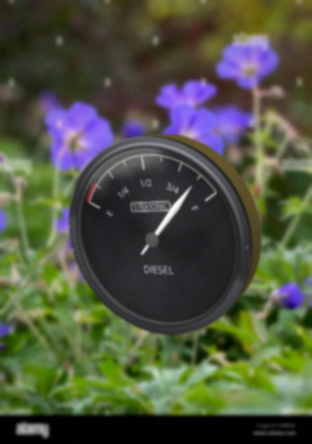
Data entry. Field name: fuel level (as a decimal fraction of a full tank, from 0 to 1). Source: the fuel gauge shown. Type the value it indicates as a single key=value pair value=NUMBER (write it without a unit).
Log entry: value=0.875
